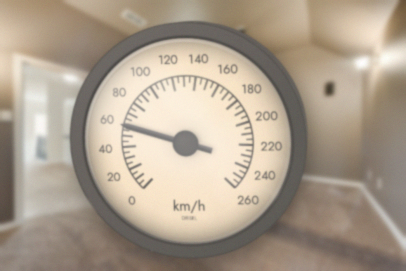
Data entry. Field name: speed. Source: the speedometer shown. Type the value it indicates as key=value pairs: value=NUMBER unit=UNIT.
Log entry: value=60 unit=km/h
